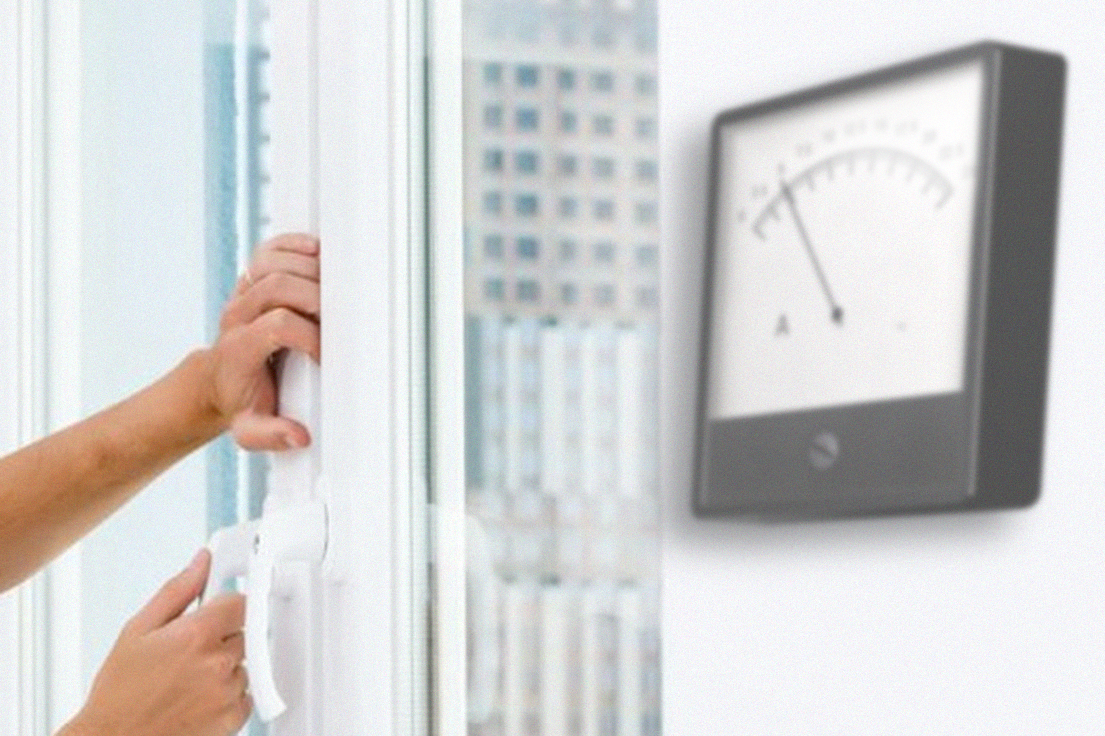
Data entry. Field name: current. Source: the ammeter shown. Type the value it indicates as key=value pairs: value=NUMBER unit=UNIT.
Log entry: value=5 unit=A
